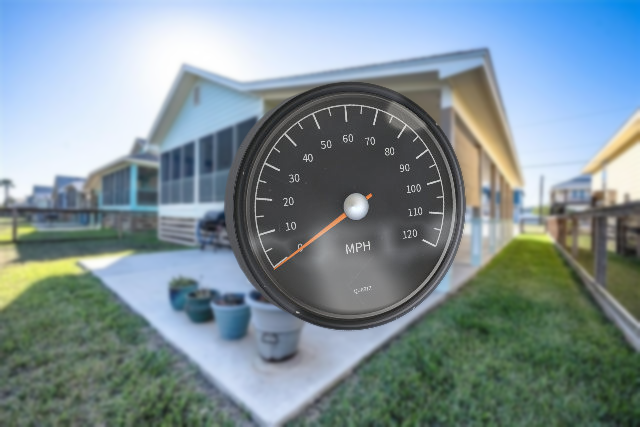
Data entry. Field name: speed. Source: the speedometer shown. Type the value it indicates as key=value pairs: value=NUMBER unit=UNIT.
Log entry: value=0 unit=mph
